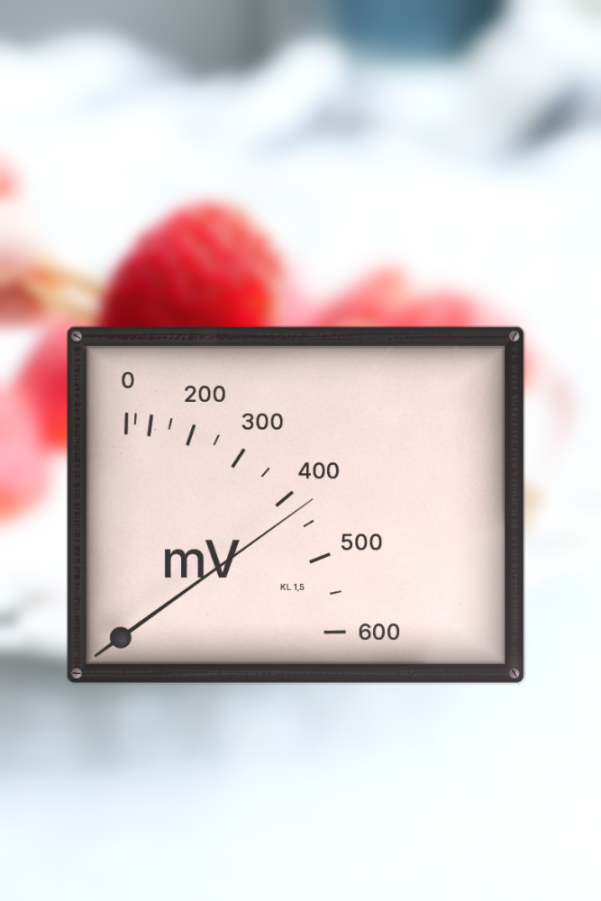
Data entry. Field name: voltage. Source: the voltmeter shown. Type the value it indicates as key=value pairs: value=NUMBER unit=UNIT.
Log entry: value=425 unit=mV
